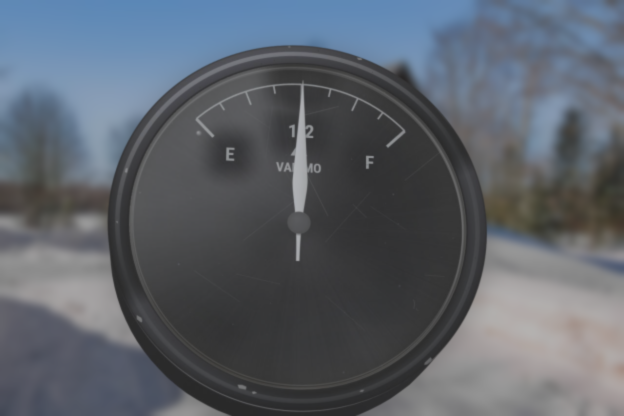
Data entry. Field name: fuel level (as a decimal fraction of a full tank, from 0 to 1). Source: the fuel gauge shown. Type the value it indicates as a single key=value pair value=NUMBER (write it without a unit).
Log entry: value=0.5
